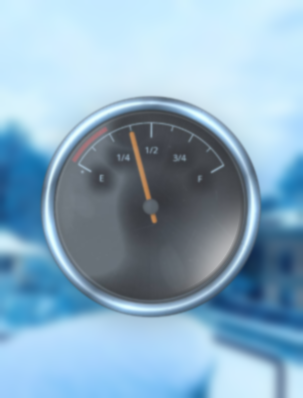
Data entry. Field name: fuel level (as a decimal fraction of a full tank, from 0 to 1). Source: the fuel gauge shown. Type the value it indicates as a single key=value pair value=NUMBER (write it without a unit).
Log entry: value=0.375
